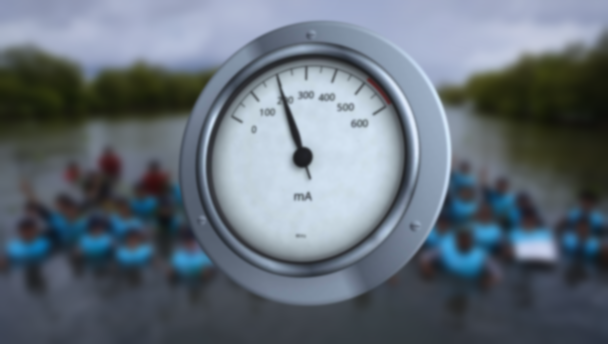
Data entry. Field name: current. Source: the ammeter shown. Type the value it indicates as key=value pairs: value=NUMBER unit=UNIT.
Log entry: value=200 unit=mA
